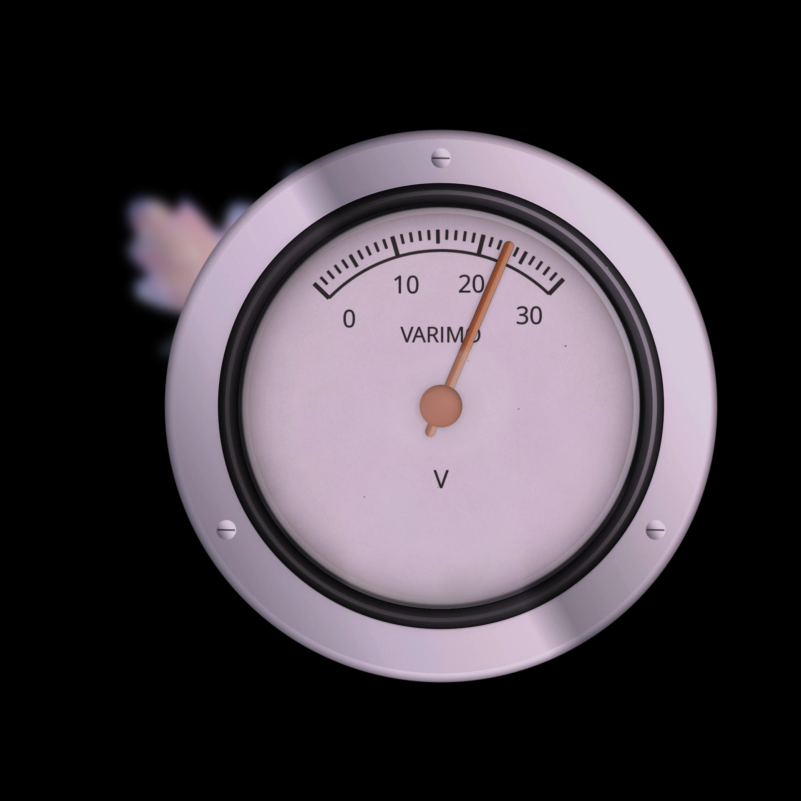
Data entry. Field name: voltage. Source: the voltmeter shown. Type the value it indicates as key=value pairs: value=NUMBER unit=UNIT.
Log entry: value=23 unit=V
